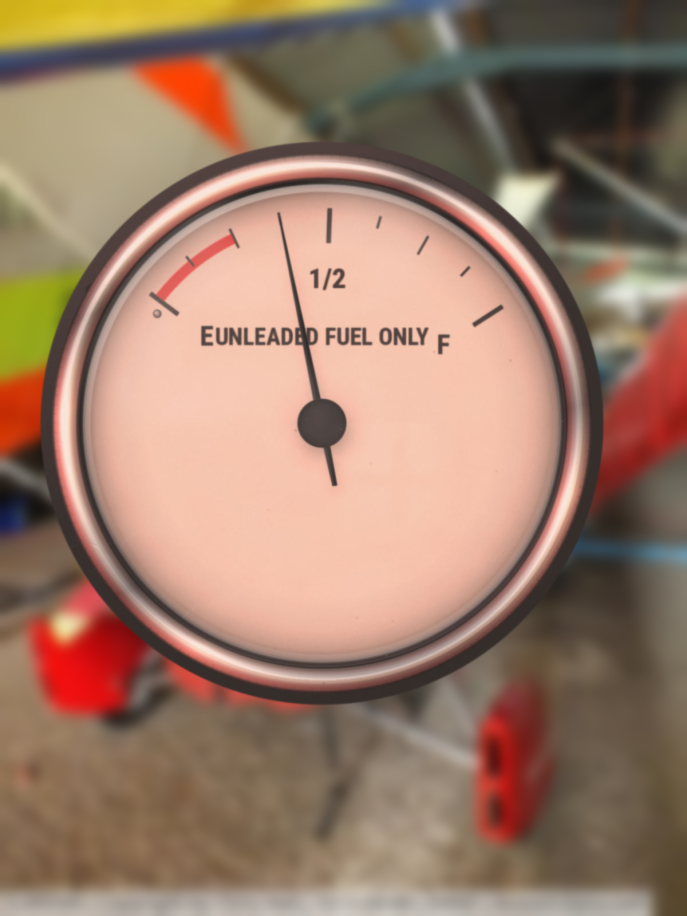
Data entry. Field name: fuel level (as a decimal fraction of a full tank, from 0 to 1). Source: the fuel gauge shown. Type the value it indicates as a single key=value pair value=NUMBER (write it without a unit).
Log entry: value=0.375
